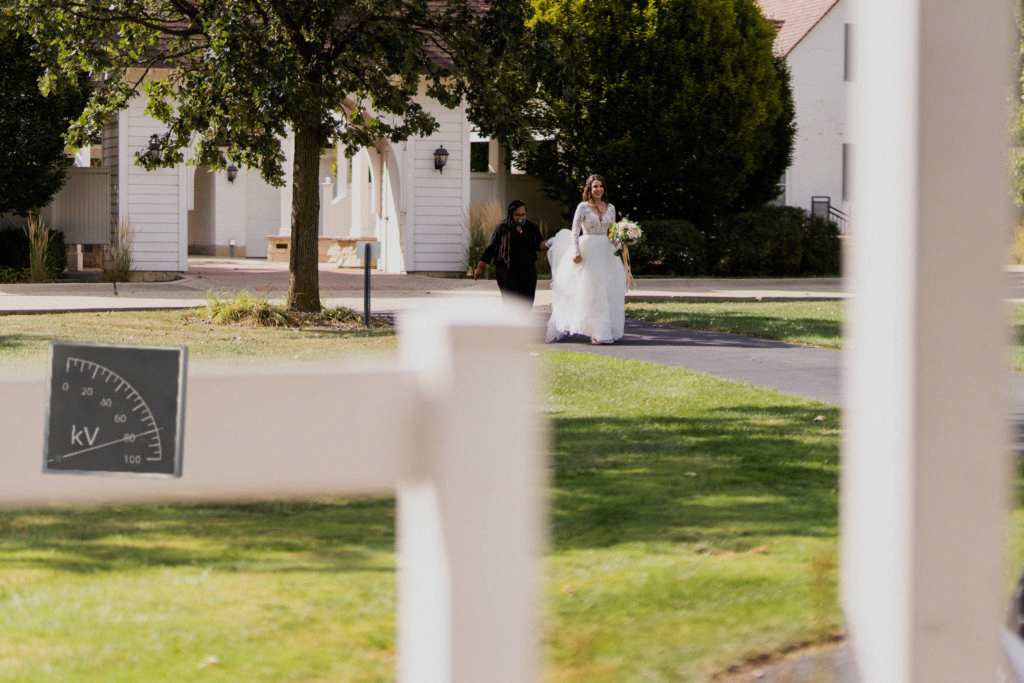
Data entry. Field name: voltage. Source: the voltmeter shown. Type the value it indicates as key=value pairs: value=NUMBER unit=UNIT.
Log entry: value=80 unit=kV
